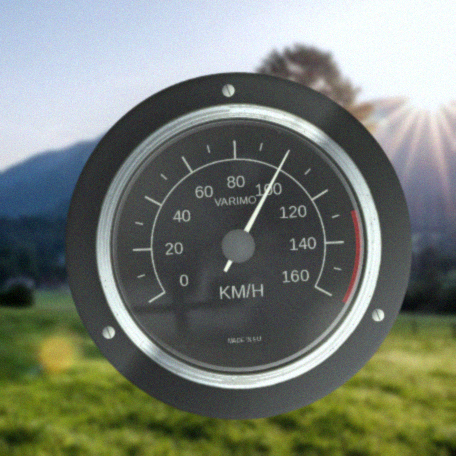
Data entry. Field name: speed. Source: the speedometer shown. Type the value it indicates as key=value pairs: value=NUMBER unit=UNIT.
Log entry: value=100 unit=km/h
